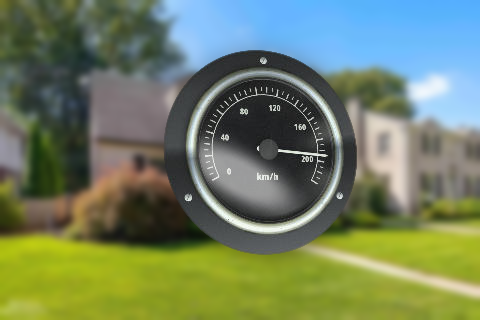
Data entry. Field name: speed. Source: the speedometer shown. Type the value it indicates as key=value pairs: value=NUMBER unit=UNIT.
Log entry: value=195 unit=km/h
